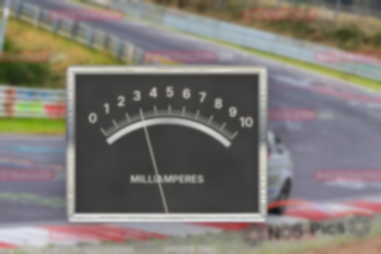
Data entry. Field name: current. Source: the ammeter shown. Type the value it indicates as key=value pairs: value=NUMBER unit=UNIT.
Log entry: value=3 unit=mA
